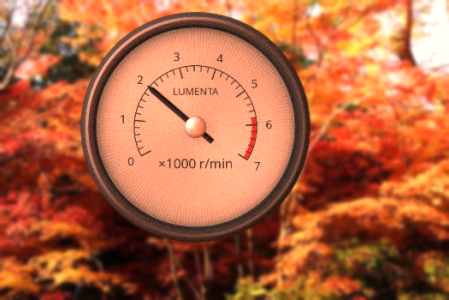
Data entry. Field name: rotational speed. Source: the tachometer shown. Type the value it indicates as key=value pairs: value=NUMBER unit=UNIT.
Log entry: value=2000 unit=rpm
